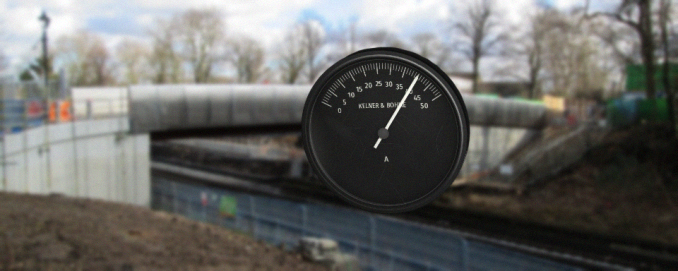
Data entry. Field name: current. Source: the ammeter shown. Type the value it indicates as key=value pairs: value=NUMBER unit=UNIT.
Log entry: value=40 unit=A
